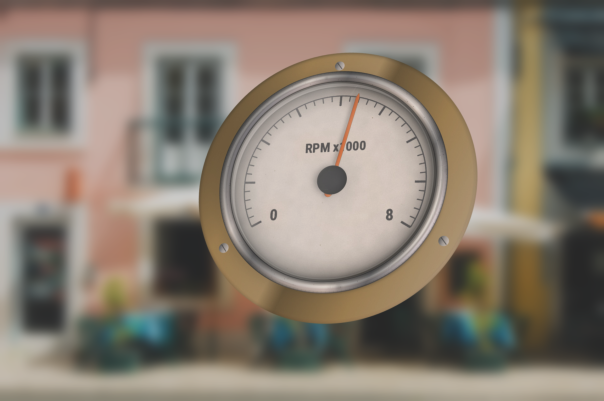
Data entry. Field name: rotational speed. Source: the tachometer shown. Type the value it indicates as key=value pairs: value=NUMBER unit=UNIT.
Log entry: value=4400 unit=rpm
